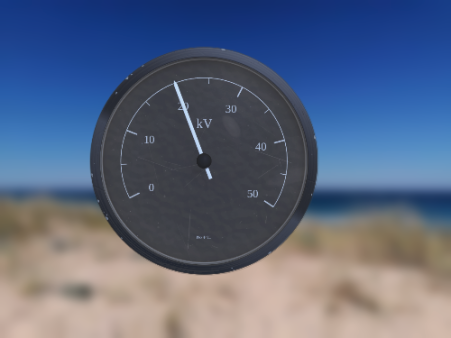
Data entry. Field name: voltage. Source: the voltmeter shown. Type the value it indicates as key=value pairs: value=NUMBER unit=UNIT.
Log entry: value=20 unit=kV
